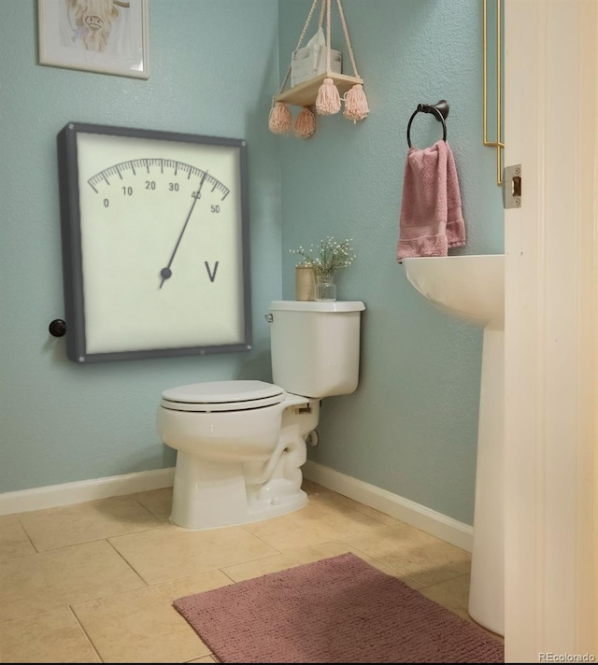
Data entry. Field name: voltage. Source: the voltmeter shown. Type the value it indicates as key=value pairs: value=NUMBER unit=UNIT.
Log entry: value=40 unit=V
